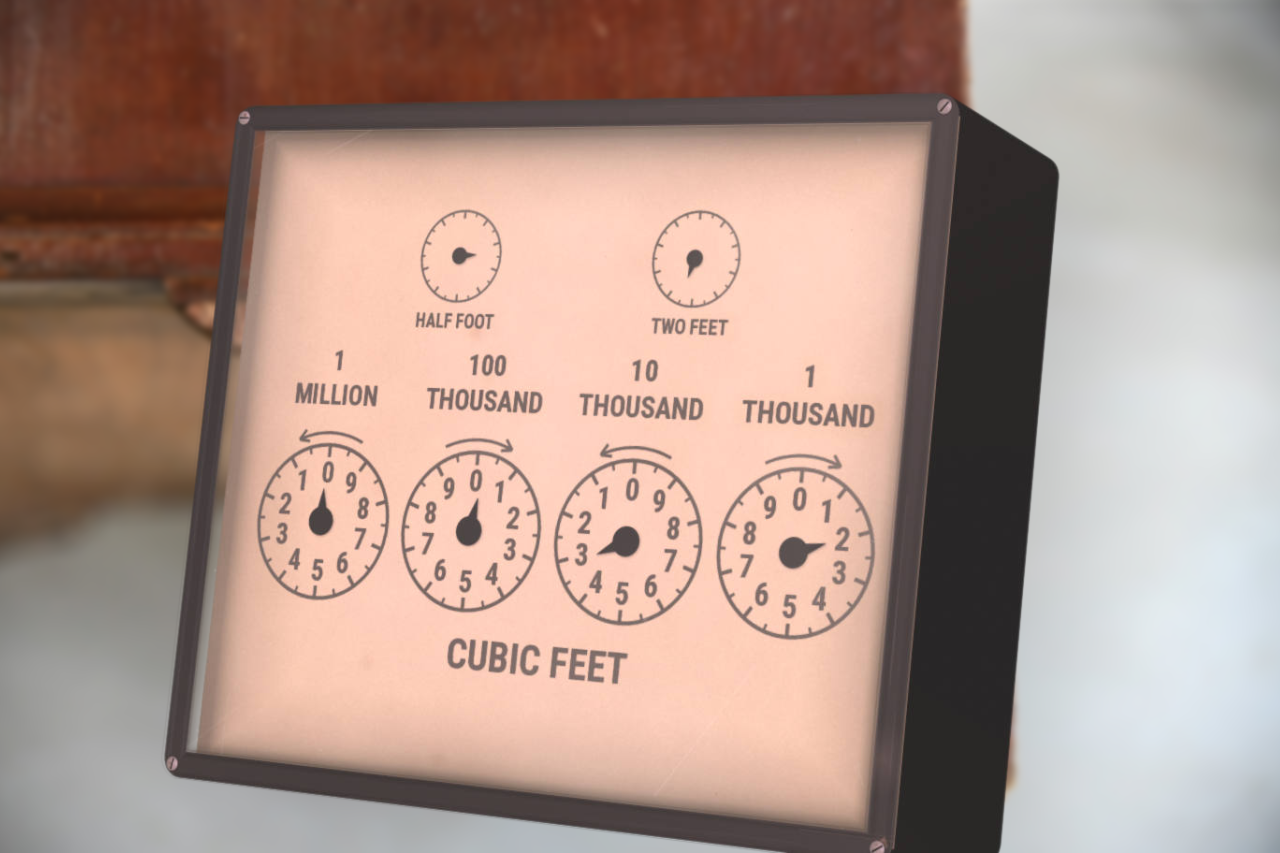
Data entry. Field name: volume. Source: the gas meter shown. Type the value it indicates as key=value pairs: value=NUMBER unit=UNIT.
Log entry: value=3200 unit=ft³
